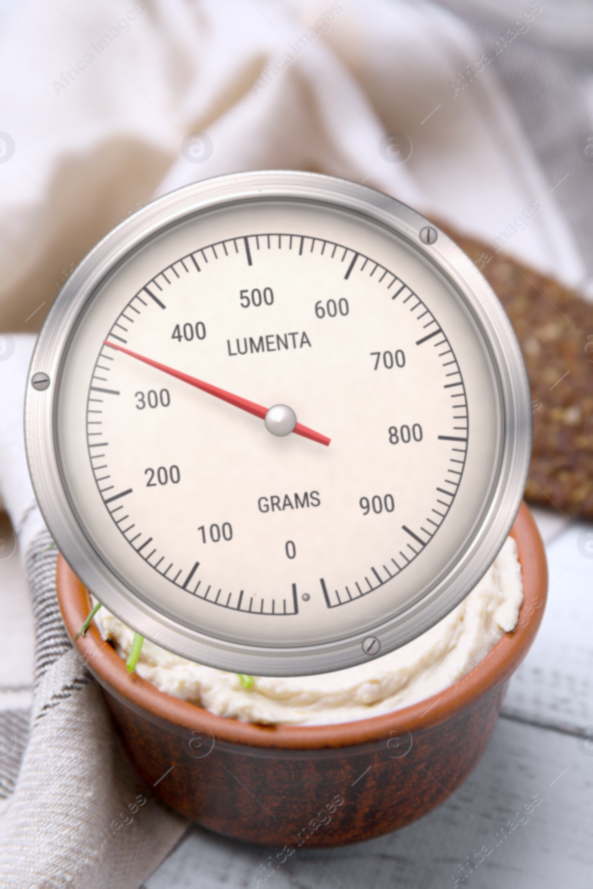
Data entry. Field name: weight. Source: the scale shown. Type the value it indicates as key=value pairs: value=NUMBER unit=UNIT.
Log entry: value=340 unit=g
